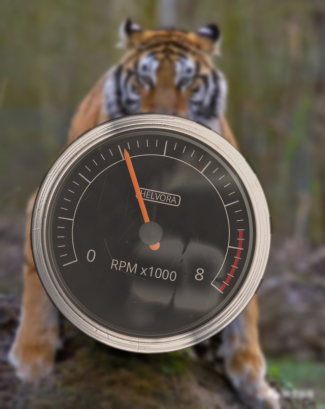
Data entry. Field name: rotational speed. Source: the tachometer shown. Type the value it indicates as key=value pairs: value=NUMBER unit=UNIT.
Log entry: value=3100 unit=rpm
